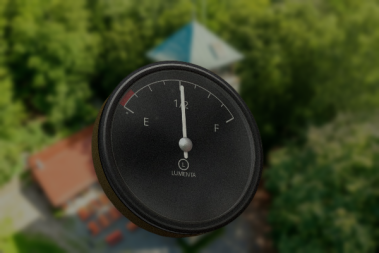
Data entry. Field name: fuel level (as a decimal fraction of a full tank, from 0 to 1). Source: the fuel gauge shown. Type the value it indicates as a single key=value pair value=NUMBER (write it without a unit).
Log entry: value=0.5
